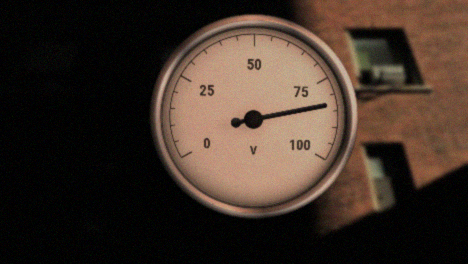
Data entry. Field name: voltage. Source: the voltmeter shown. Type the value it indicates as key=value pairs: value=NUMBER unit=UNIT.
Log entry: value=82.5 unit=V
